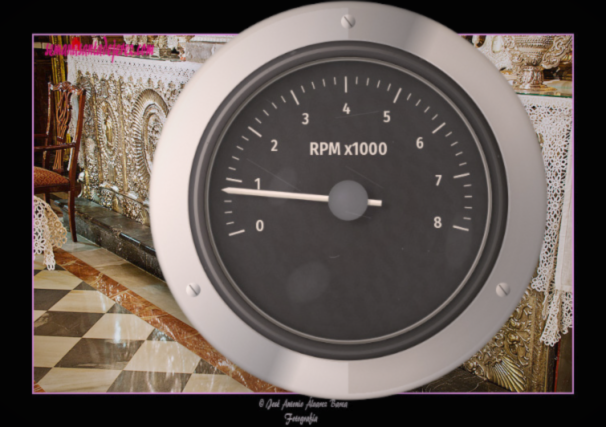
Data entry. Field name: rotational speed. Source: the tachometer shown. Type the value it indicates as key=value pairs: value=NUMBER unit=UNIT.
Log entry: value=800 unit=rpm
